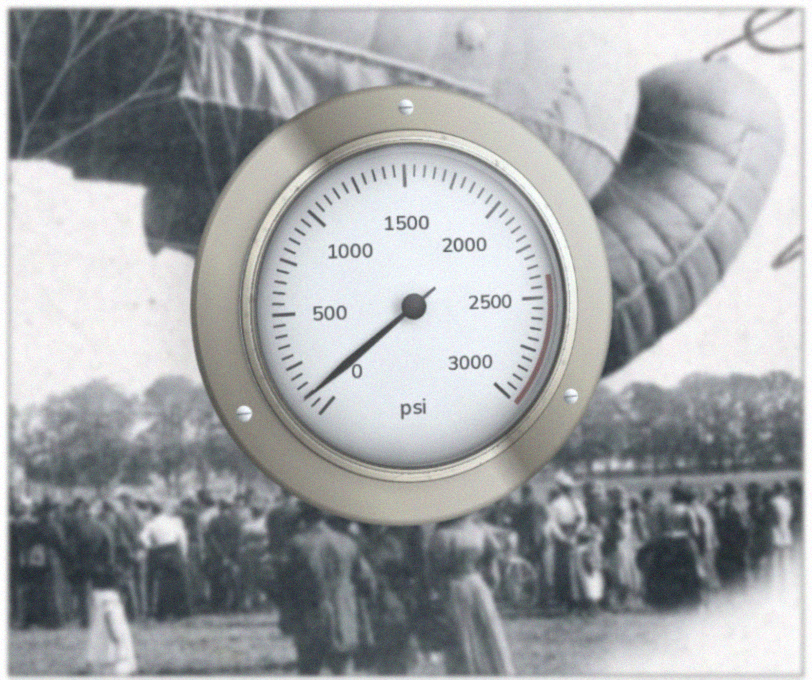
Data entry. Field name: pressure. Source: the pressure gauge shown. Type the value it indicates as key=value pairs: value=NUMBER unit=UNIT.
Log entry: value=100 unit=psi
